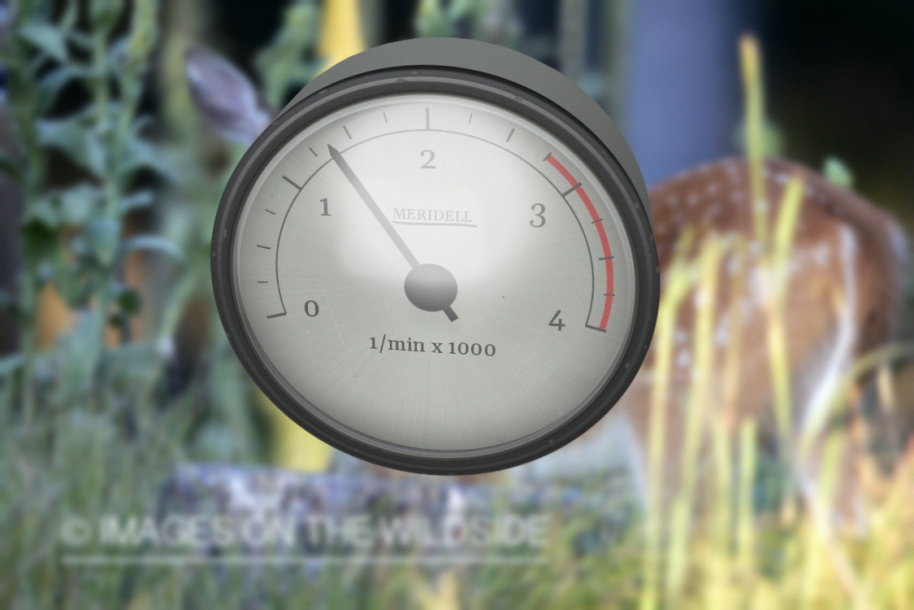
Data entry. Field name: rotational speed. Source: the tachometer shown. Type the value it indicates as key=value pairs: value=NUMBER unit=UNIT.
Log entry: value=1375 unit=rpm
